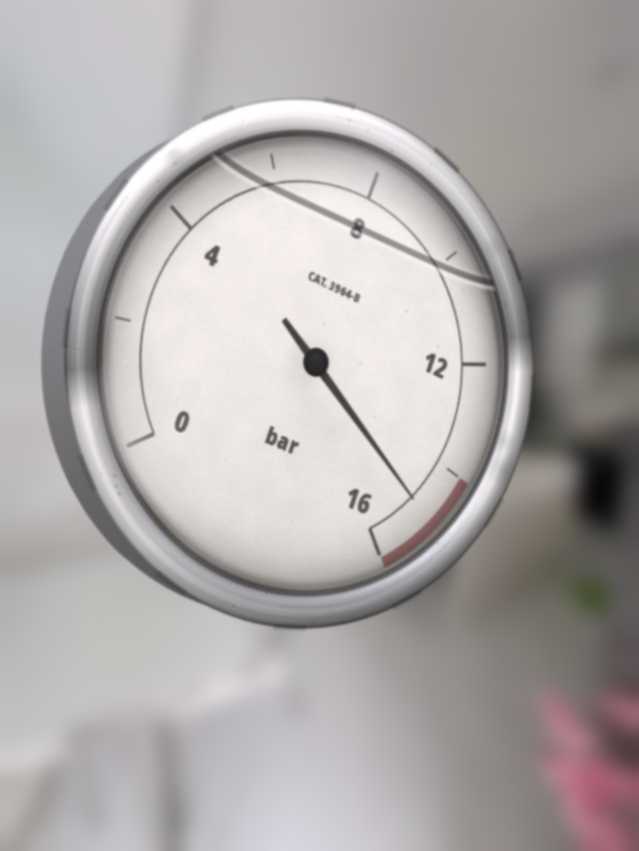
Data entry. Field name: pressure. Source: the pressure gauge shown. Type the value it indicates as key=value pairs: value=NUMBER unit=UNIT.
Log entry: value=15 unit=bar
